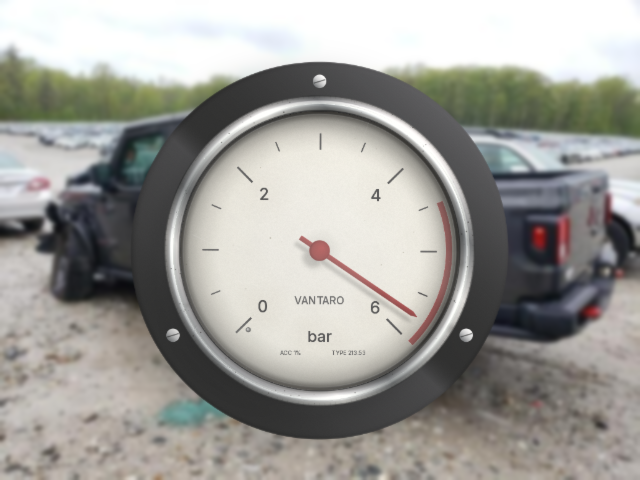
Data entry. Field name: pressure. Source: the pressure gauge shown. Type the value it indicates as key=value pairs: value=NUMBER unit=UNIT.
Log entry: value=5.75 unit=bar
